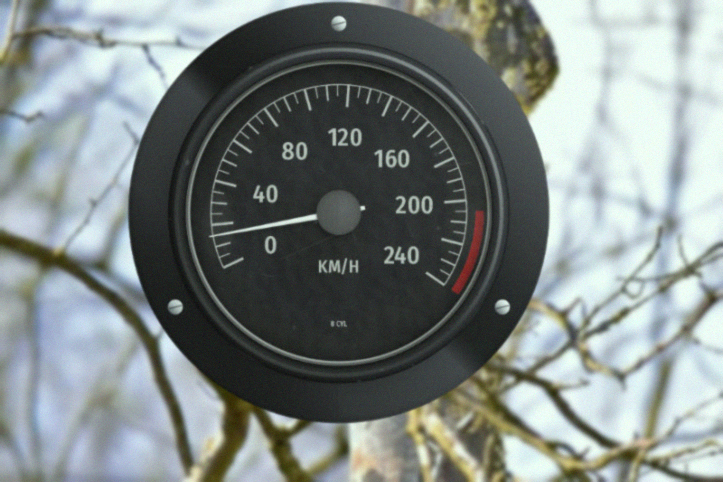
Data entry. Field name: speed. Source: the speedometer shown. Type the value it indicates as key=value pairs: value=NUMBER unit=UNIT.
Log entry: value=15 unit=km/h
